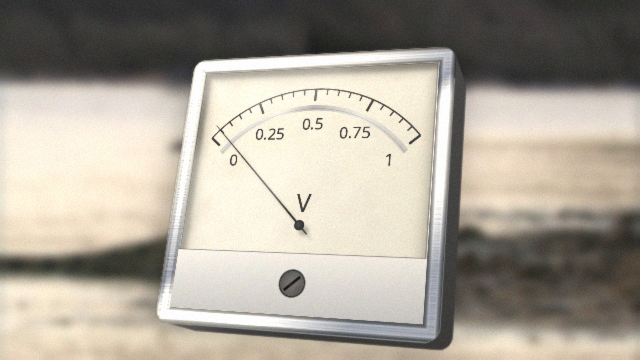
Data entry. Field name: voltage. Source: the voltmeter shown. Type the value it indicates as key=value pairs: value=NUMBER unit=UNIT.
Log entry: value=0.05 unit=V
